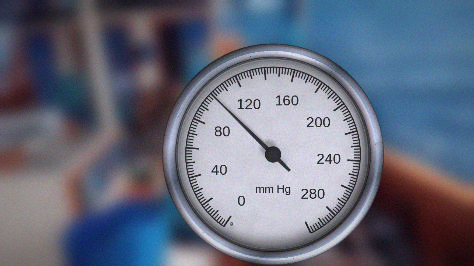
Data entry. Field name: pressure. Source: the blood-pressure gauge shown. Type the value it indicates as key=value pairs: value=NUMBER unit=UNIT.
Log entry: value=100 unit=mmHg
